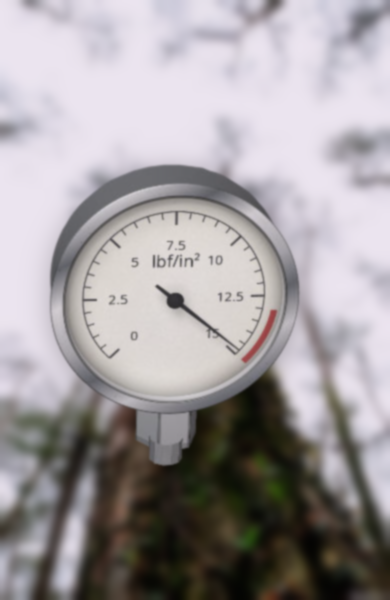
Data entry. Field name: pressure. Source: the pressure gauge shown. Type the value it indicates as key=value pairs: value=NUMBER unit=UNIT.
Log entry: value=14.75 unit=psi
